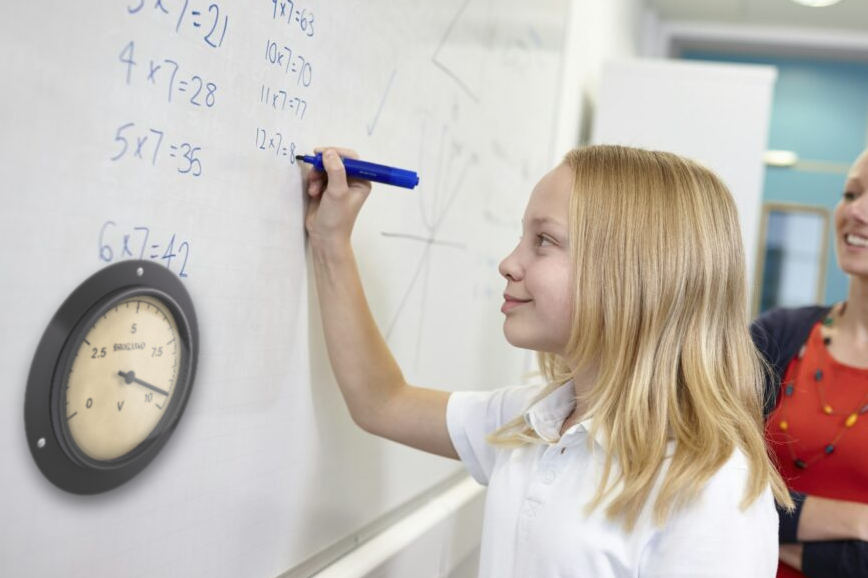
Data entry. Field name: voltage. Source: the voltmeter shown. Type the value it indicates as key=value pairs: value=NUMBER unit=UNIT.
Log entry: value=9.5 unit=V
